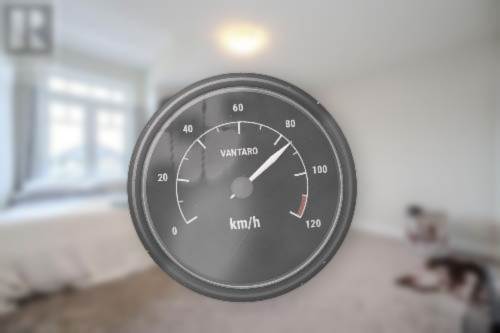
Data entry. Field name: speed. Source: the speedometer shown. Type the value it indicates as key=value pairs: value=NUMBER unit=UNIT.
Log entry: value=85 unit=km/h
